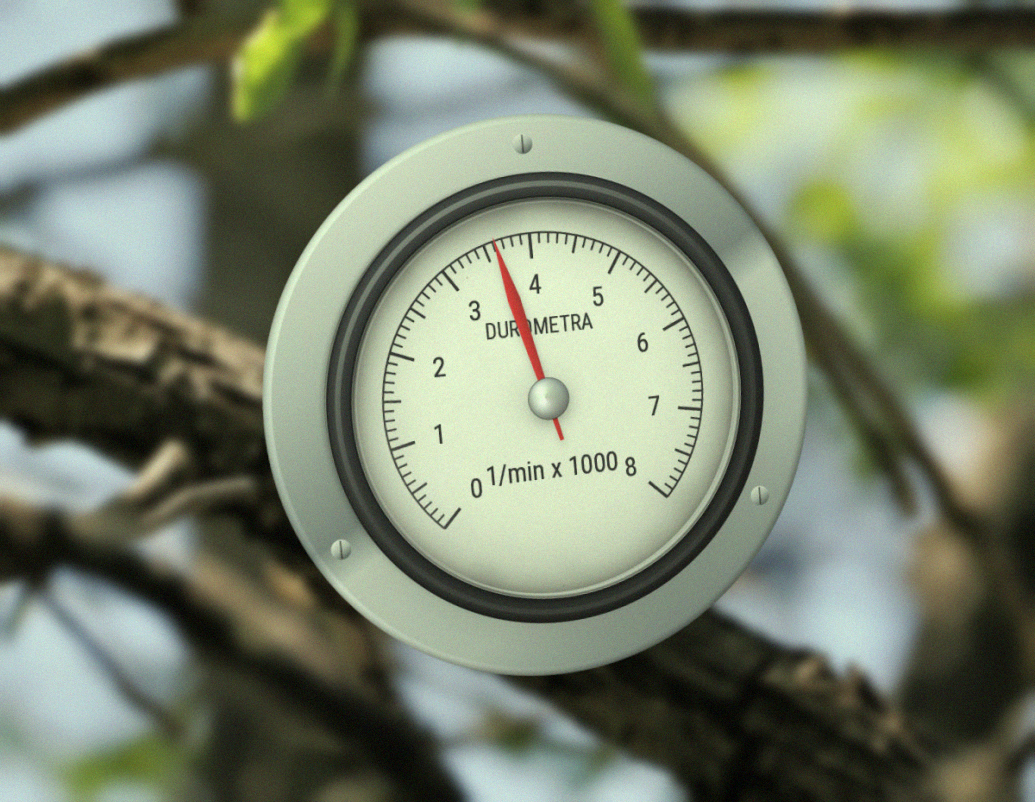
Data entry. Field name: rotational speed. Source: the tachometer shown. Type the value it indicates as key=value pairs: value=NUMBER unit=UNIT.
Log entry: value=3600 unit=rpm
